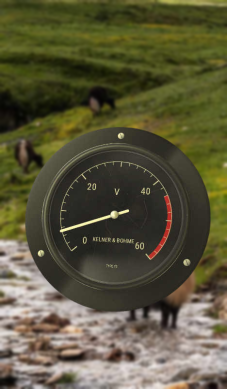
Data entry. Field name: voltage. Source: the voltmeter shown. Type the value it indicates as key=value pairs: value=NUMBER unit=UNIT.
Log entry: value=5 unit=V
